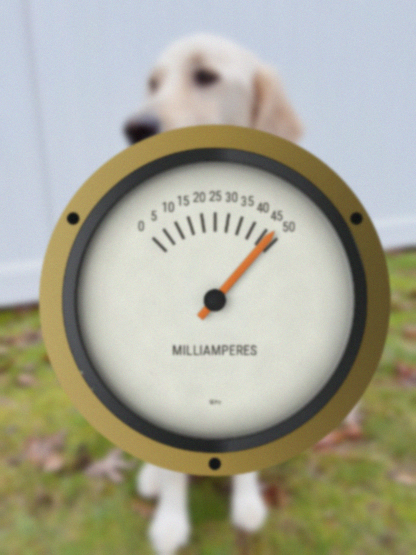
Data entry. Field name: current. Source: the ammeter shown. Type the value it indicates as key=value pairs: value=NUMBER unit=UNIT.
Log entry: value=47.5 unit=mA
